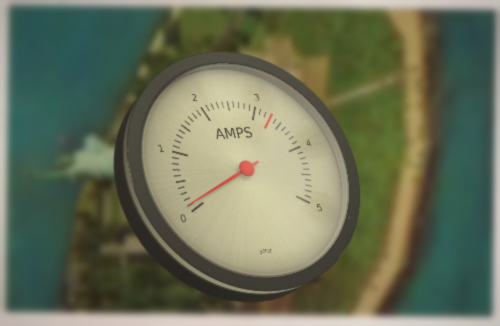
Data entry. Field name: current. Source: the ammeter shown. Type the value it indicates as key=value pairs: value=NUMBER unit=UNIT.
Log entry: value=0.1 unit=A
